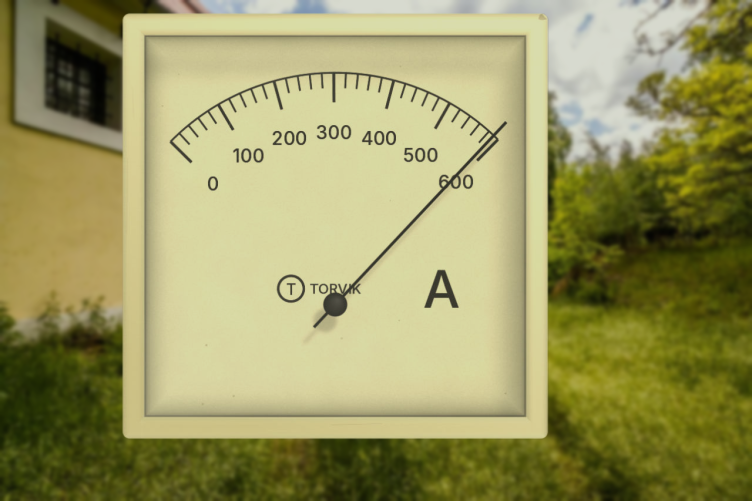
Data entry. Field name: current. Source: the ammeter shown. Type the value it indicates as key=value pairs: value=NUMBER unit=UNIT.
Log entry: value=590 unit=A
